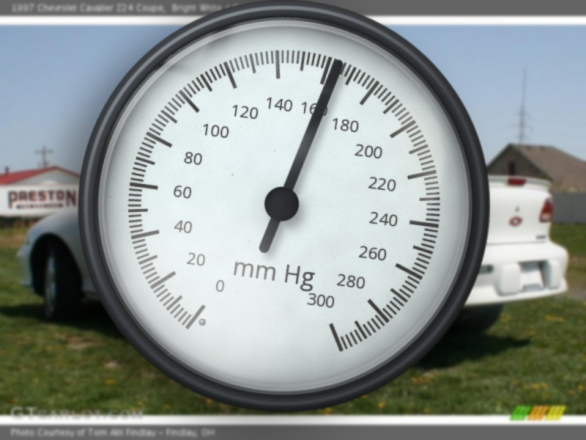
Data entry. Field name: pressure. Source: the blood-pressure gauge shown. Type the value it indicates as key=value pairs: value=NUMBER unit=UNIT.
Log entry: value=164 unit=mmHg
